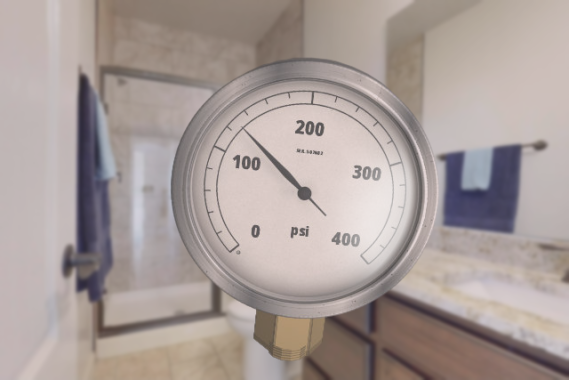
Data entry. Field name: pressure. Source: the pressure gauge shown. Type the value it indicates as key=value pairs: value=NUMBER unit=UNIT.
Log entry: value=130 unit=psi
